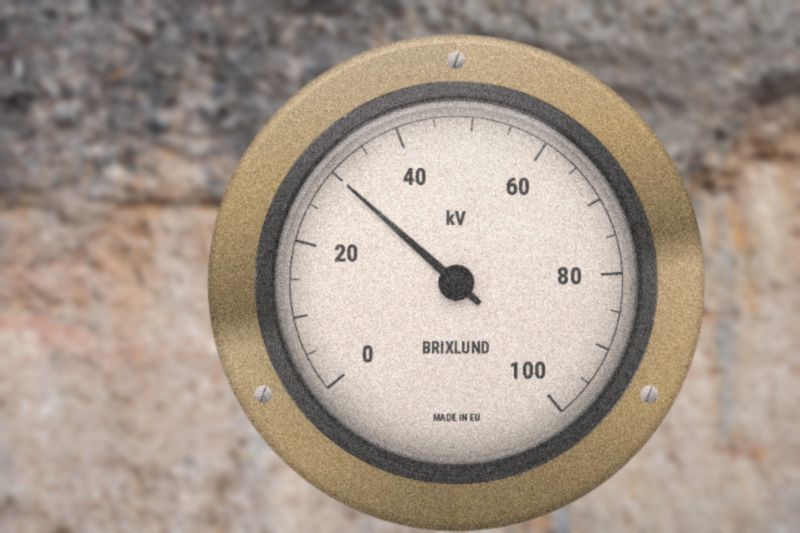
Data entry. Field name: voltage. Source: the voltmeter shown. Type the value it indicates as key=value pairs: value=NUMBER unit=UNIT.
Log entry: value=30 unit=kV
